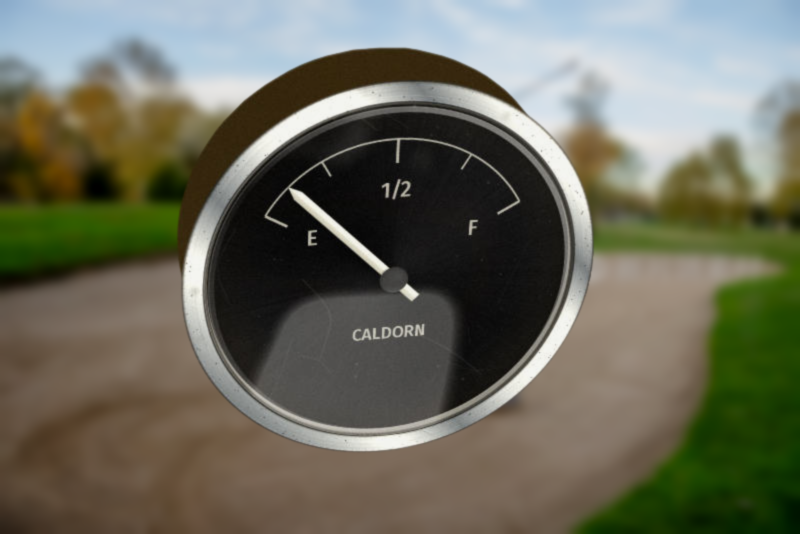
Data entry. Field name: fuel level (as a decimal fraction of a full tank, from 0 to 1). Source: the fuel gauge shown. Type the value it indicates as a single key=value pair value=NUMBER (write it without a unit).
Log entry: value=0.125
